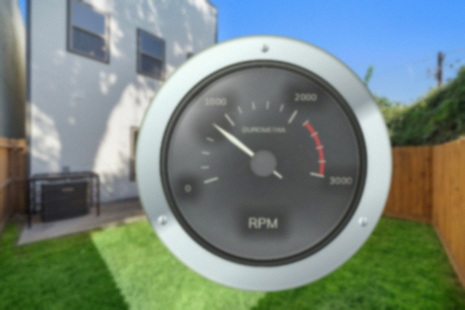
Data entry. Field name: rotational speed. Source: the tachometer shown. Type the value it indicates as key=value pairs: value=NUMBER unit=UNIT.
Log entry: value=800 unit=rpm
